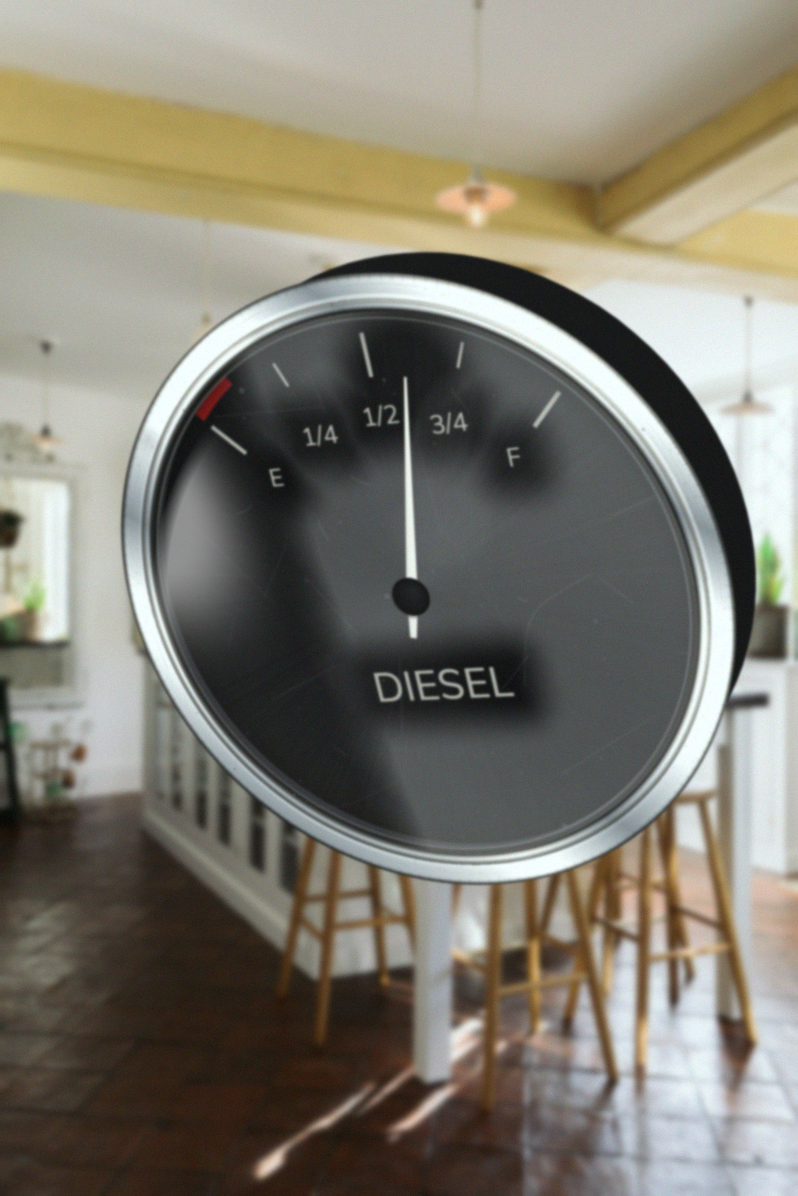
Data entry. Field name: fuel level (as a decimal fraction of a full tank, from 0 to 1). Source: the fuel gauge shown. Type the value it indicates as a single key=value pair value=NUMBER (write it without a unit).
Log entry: value=0.625
